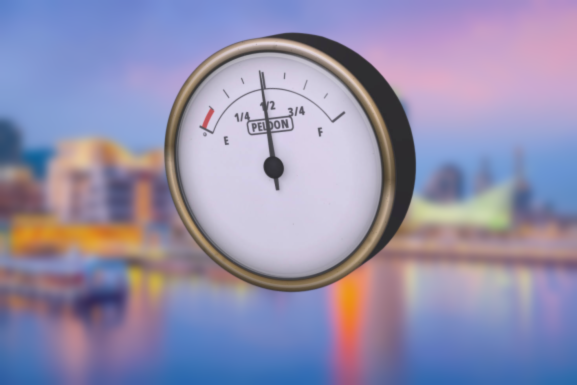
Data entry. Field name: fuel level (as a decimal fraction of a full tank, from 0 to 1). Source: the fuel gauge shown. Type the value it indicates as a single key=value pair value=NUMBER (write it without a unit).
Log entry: value=0.5
